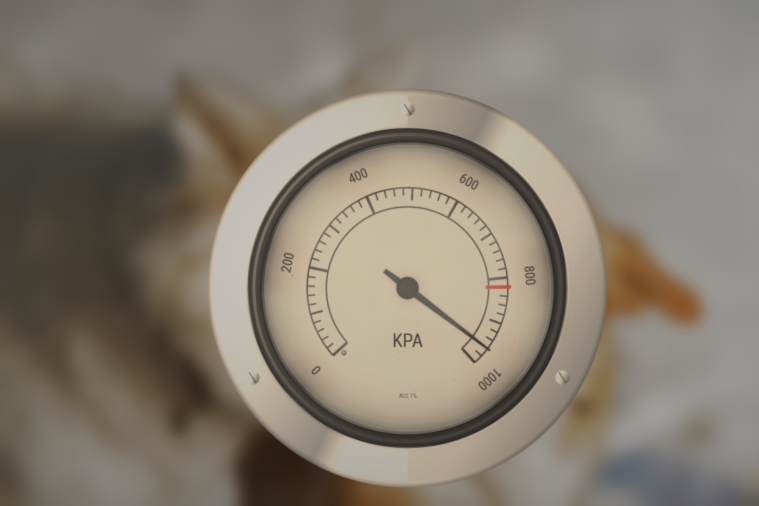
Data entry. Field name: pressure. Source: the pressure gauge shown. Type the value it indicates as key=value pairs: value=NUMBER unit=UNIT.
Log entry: value=960 unit=kPa
